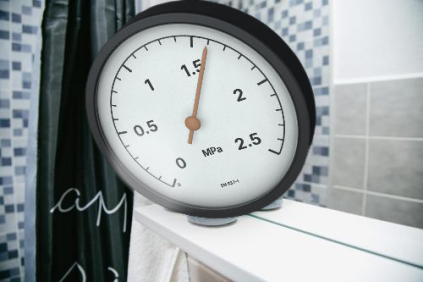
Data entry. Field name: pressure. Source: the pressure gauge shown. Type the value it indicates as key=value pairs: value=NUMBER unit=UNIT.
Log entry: value=1.6 unit=MPa
